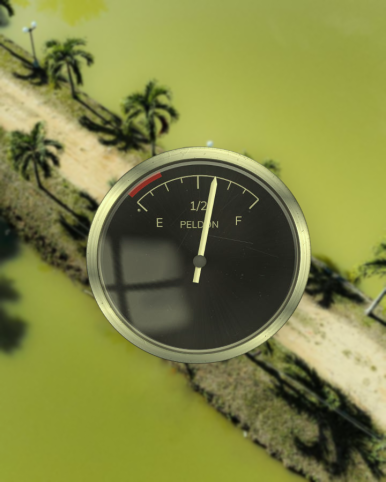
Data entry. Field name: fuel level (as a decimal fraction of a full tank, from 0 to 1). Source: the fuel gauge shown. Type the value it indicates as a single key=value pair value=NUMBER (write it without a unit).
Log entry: value=0.625
